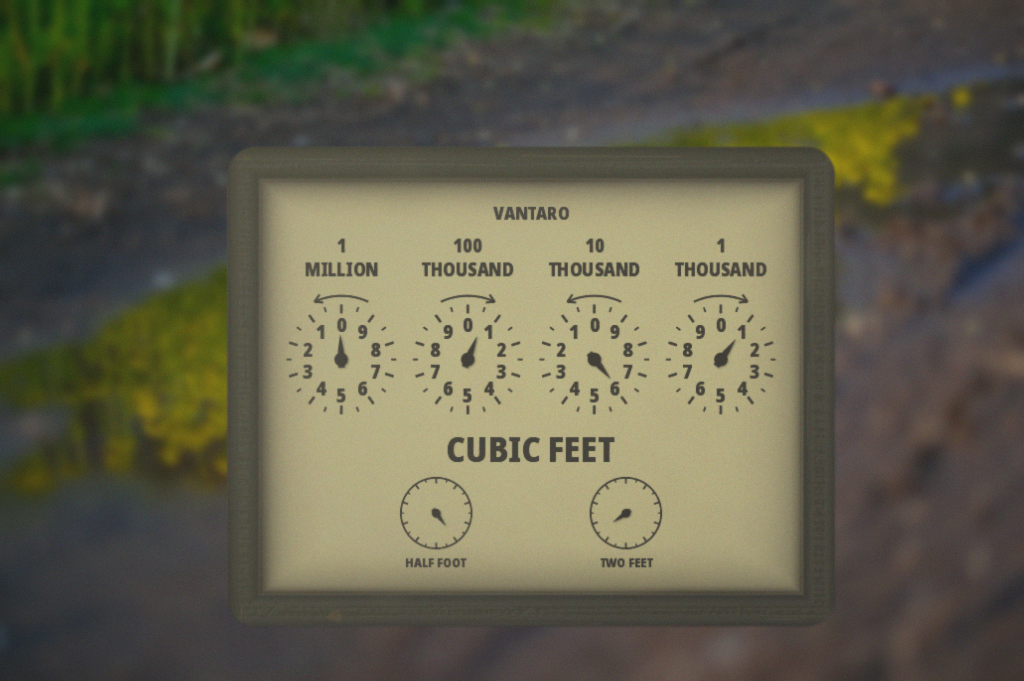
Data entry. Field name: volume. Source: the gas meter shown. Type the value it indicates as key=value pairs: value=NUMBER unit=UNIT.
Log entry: value=6100 unit=ft³
